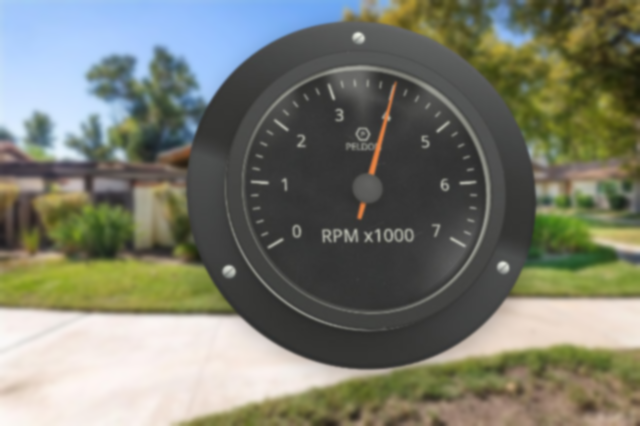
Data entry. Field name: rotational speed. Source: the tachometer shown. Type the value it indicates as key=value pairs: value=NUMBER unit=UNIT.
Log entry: value=4000 unit=rpm
